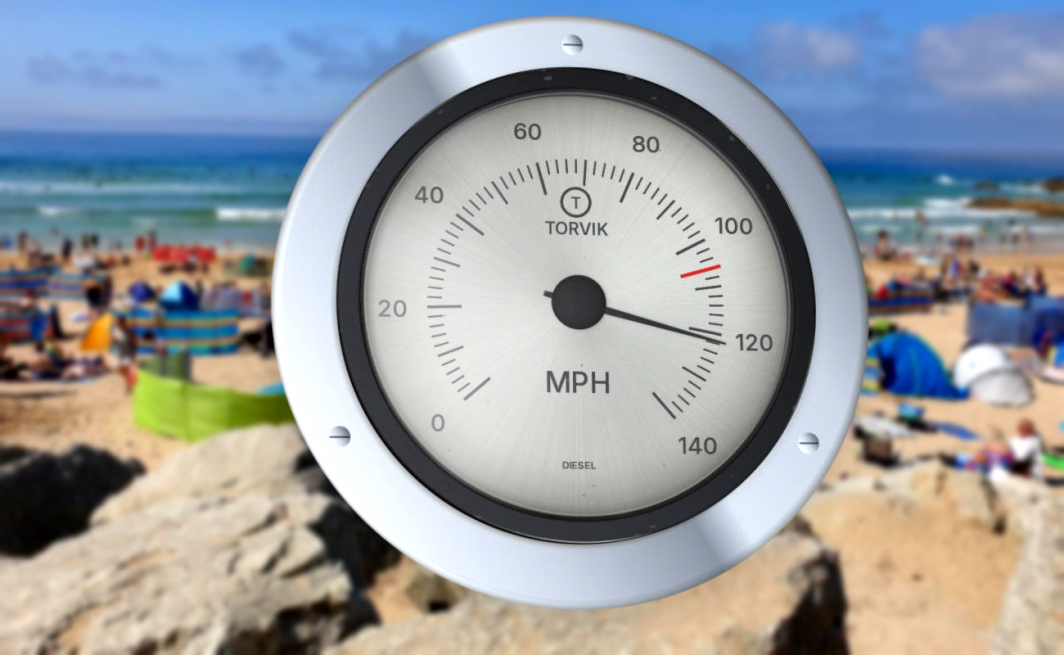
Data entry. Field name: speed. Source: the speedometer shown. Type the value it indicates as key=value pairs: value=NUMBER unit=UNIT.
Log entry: value=122 unit=mph
